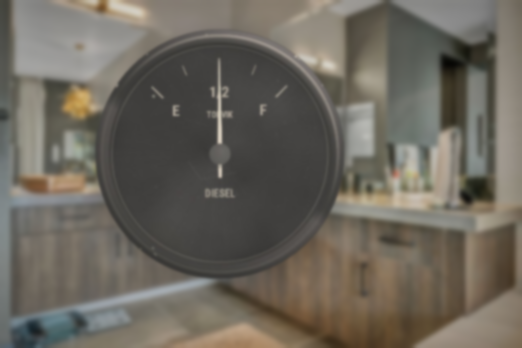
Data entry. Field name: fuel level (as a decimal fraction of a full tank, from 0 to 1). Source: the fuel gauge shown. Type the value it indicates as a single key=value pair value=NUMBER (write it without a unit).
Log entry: value=0.5
